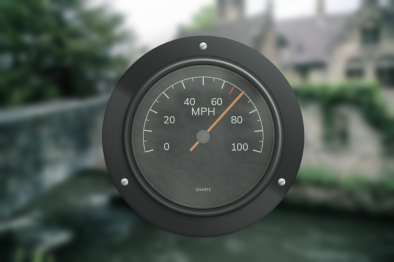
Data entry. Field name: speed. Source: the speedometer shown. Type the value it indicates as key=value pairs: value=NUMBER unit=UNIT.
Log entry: value=70 unit=mph
